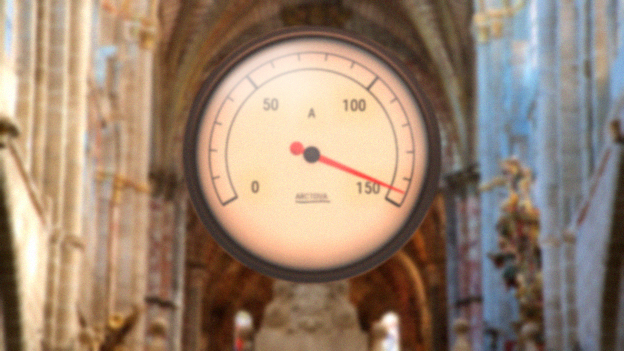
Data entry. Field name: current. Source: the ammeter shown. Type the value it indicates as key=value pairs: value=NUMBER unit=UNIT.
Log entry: value=145 unit=A
